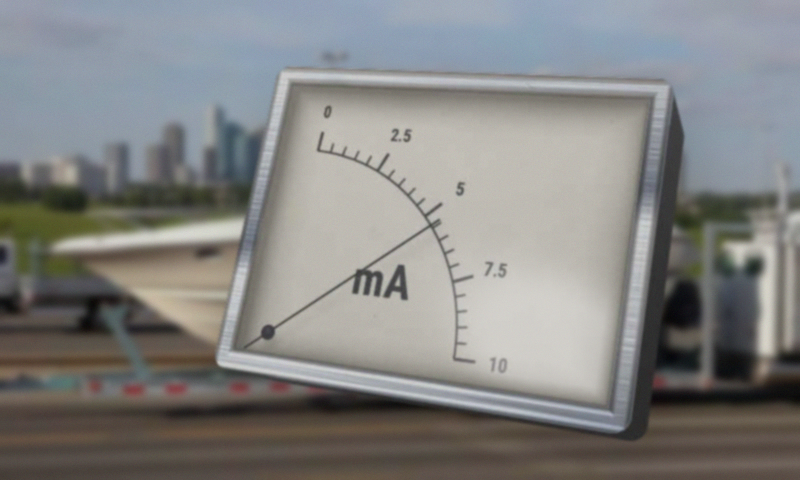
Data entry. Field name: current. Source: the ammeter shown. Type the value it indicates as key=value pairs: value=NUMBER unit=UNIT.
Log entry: value=5.5 unit=mA
